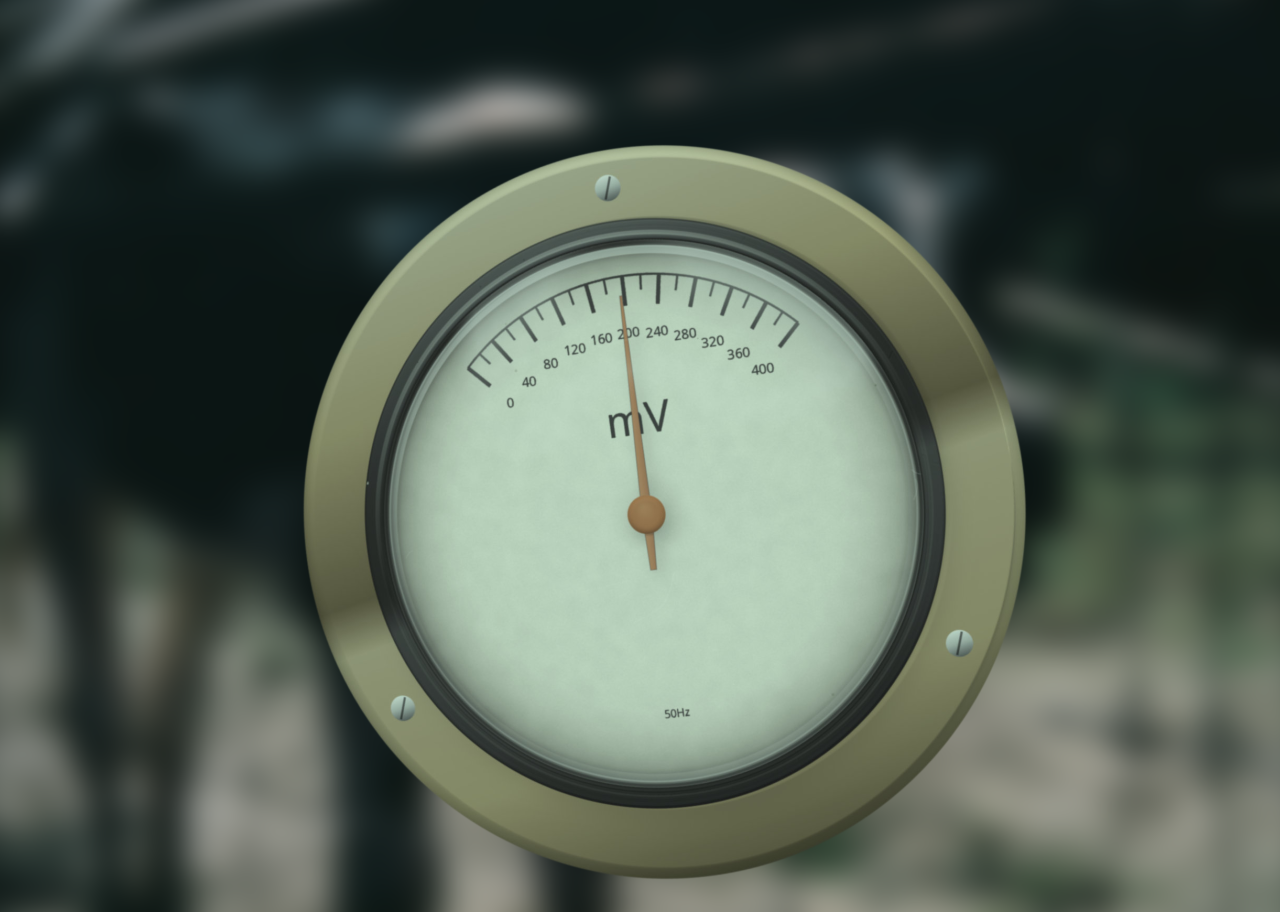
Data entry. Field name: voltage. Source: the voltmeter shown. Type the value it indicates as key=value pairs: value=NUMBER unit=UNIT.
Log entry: value=200 unit=mV
